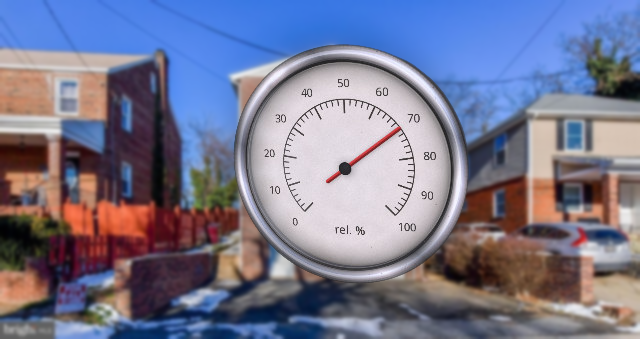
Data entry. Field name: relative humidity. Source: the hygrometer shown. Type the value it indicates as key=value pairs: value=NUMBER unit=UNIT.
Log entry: value=70 unit=%
